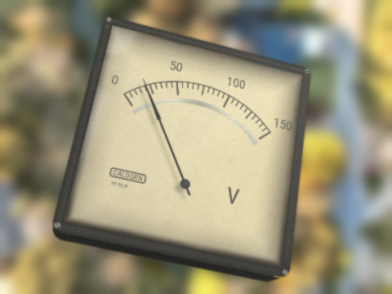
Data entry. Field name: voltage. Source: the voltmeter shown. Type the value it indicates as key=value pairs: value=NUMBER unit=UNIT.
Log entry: value=20 unit=V
